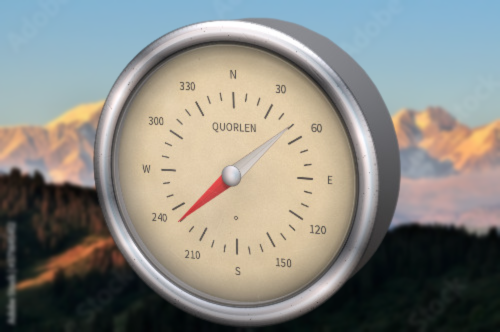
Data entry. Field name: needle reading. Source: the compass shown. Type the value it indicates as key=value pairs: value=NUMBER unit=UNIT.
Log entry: value=230 unit=°
